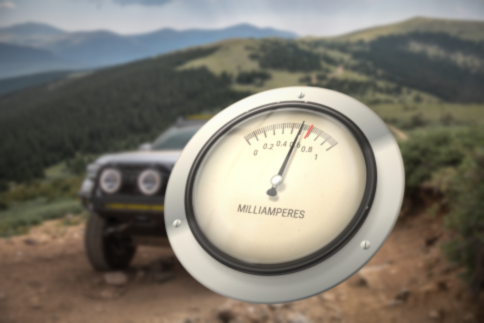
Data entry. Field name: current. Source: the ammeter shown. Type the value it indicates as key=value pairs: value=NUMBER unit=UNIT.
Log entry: value=0.6 unit=mA
